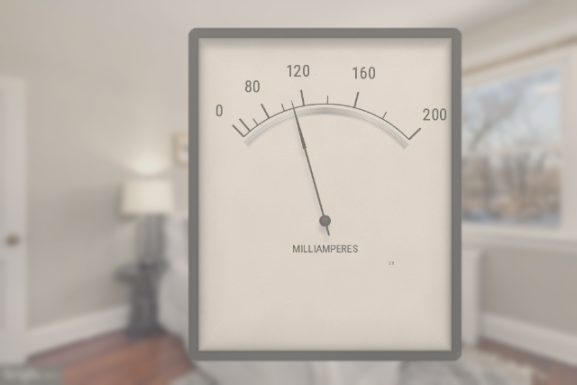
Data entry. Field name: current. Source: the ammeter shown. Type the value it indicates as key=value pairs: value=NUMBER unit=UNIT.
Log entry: value=110 unit=mA
